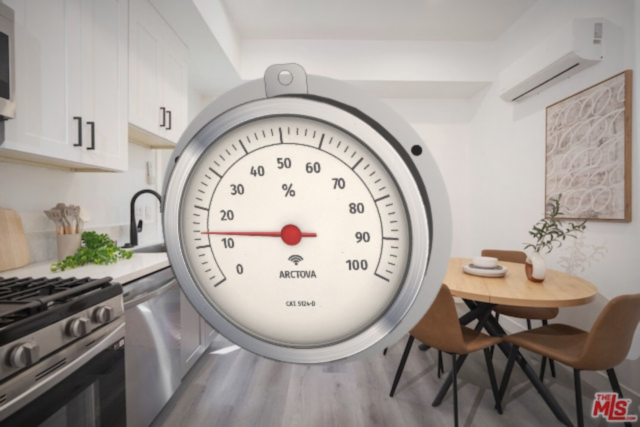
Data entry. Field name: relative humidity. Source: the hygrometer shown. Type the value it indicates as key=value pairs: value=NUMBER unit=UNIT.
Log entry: value=14 unit=%
